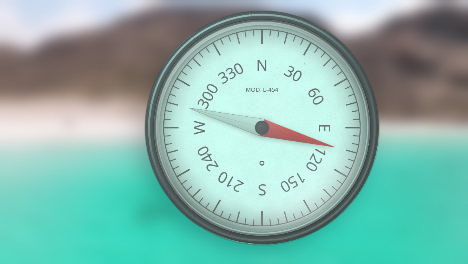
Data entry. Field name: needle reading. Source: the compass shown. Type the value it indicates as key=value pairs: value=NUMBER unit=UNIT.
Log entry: value=105 unit=°
